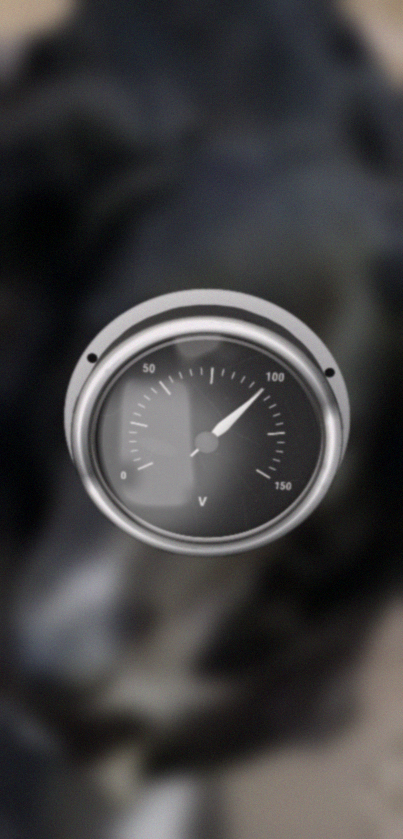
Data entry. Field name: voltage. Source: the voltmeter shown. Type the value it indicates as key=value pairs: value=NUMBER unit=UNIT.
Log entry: value=100 unit=V
